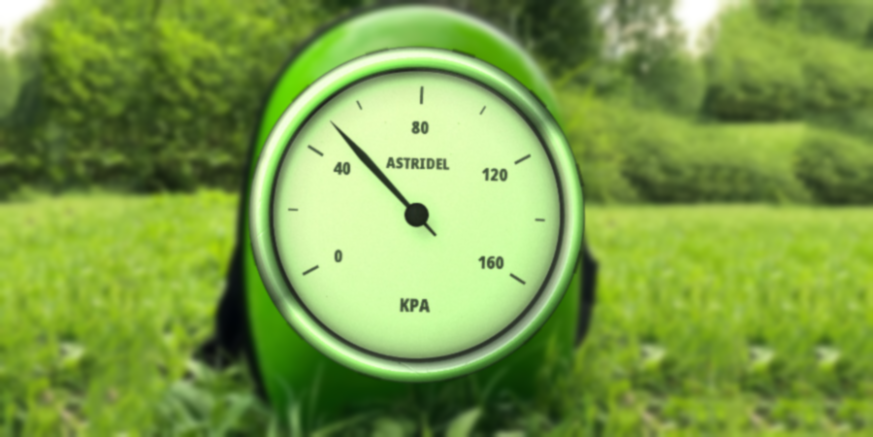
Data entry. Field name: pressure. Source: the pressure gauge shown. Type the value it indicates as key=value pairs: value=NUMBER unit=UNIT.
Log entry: value=50 unit=kPa
